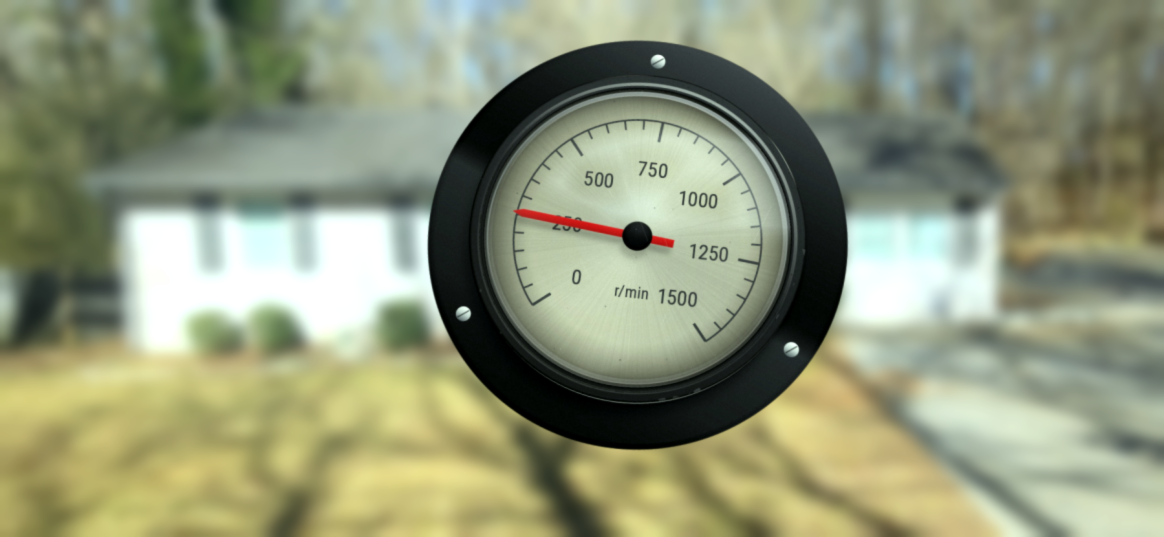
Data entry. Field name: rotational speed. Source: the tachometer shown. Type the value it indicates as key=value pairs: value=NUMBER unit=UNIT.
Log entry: value=250 unit=rpm
